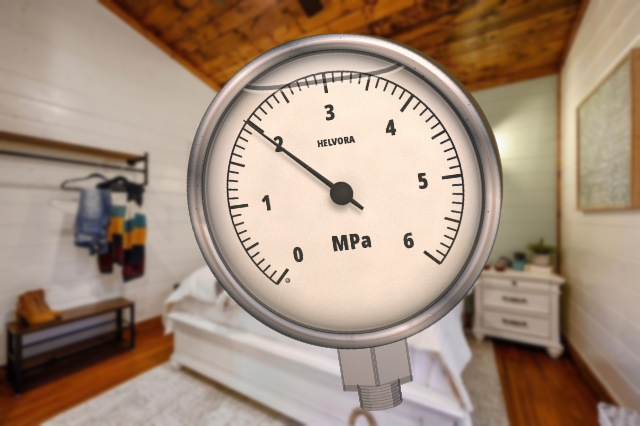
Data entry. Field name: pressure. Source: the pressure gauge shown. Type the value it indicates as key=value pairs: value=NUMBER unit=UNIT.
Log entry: value=2 unit=MPa
